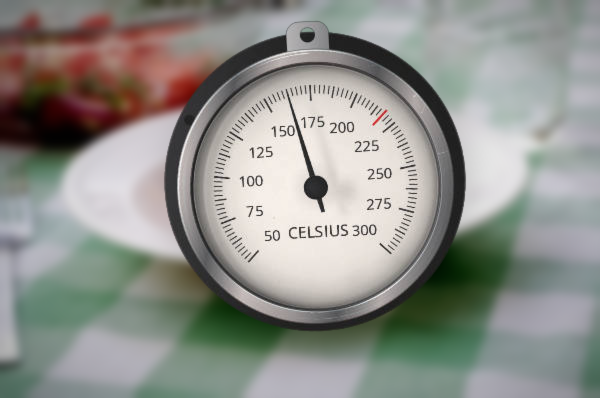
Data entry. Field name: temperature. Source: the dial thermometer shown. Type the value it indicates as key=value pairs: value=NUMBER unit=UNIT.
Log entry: value=162.5 unit=°C
